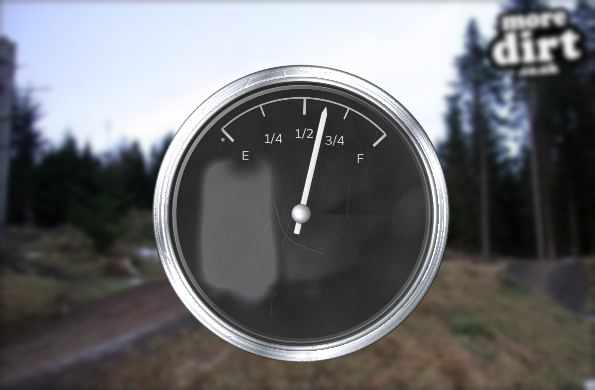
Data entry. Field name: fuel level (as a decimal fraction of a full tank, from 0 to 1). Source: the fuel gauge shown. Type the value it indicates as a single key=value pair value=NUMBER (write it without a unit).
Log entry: value=0.625
